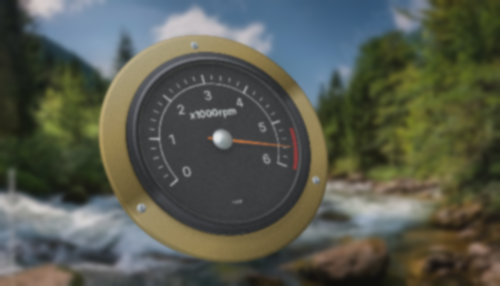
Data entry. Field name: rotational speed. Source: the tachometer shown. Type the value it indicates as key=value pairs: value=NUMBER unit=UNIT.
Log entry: value=5600 unit=rpm
